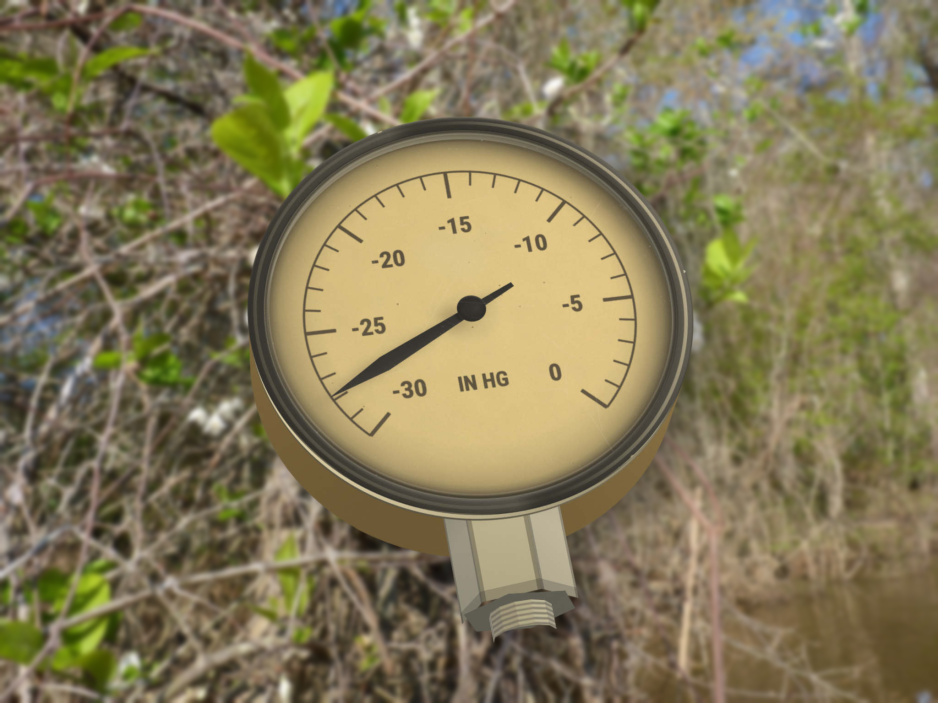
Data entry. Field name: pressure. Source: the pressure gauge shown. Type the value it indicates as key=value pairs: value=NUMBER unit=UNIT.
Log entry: value=-28 unit=inHg
